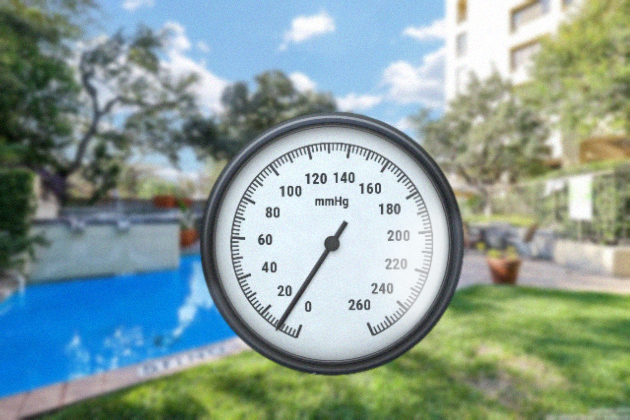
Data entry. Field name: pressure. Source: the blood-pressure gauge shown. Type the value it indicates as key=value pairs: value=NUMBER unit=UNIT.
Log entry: value=10 unit=mmHg
